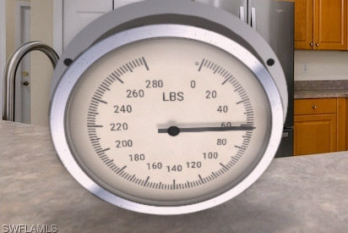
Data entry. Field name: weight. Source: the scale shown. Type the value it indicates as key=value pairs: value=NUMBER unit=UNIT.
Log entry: value=60 unit=lb
